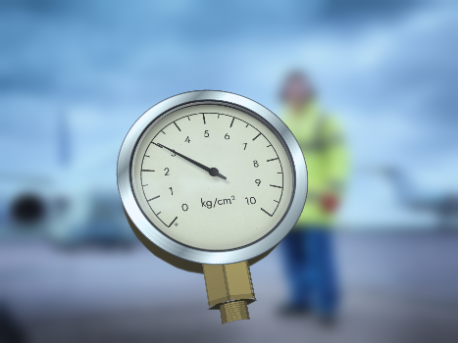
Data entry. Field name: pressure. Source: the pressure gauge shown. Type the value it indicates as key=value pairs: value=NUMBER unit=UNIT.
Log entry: value=3 unit=kg/cm²
